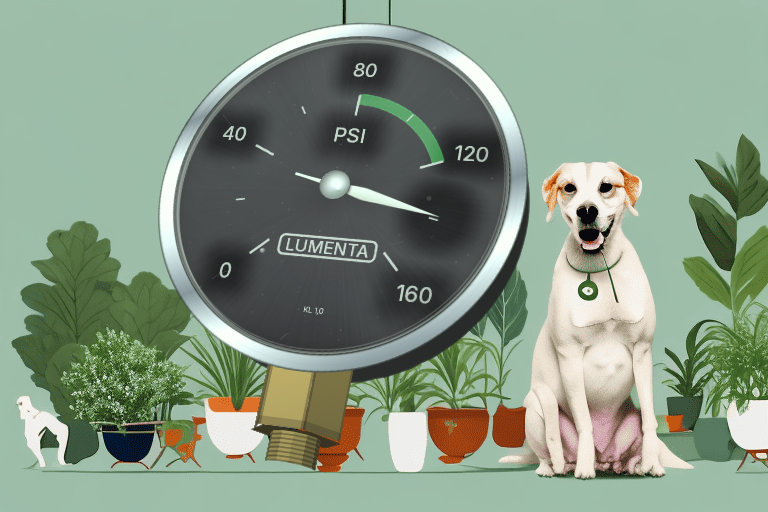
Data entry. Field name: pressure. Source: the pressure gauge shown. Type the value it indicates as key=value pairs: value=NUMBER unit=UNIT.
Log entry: value=140 unit=psi
